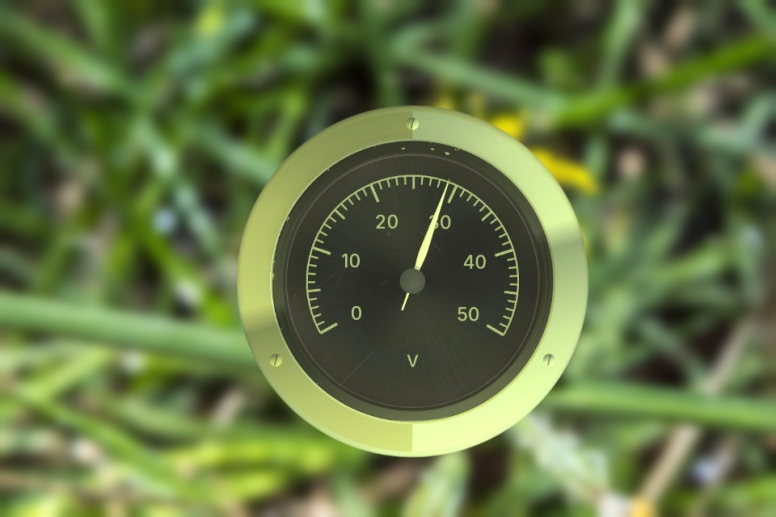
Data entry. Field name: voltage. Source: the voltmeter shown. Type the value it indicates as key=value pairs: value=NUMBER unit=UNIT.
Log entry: value=29 unit=V
